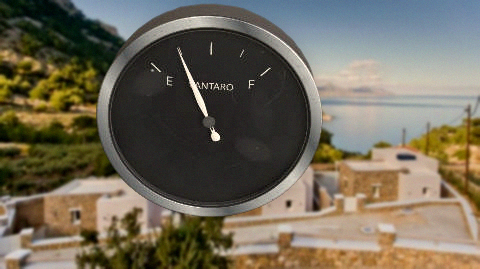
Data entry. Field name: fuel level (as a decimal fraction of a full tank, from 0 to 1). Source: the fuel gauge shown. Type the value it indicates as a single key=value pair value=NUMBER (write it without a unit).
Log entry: value=0.25
